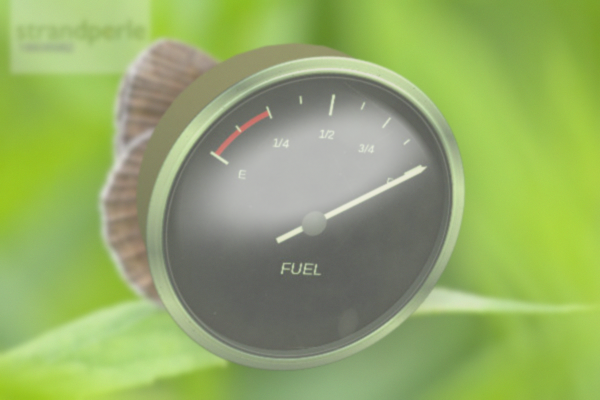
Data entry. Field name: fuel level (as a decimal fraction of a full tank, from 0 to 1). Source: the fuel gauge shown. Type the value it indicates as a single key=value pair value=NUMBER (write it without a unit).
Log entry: value=1
